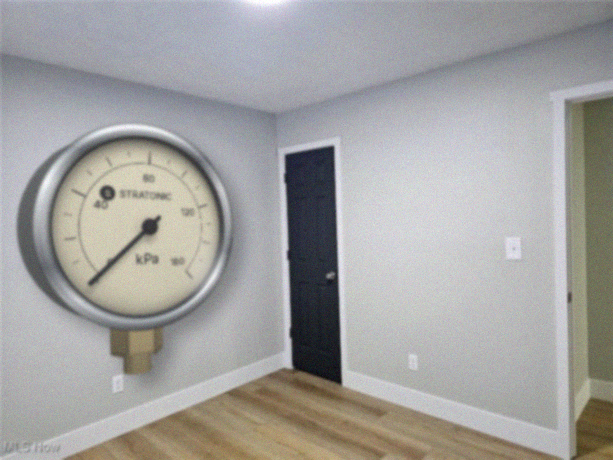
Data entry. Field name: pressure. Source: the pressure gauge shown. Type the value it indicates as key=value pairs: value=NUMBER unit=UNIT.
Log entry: value=0 unit=kPa
